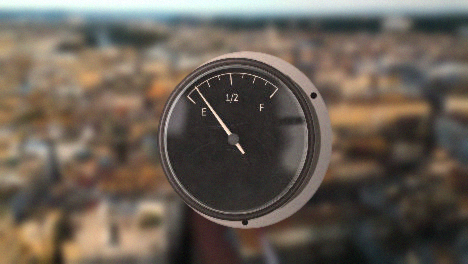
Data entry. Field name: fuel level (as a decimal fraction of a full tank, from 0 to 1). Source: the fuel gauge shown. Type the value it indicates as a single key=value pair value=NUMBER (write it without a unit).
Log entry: value=0.125
